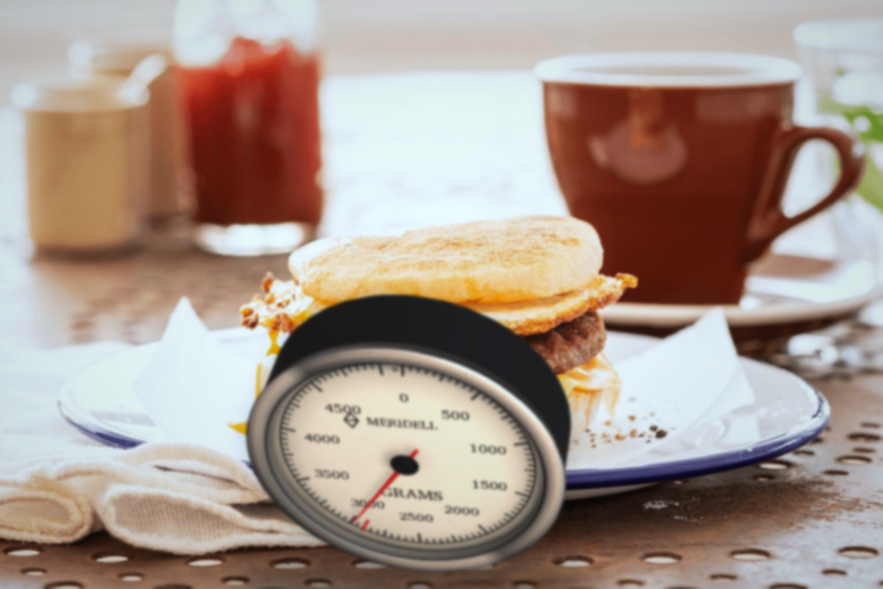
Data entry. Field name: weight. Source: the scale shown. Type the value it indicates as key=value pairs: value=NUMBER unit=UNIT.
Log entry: value=3000 unit=g
